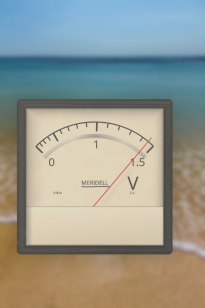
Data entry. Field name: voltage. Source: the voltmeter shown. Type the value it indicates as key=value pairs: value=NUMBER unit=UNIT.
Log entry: value=1.45 unit=V
